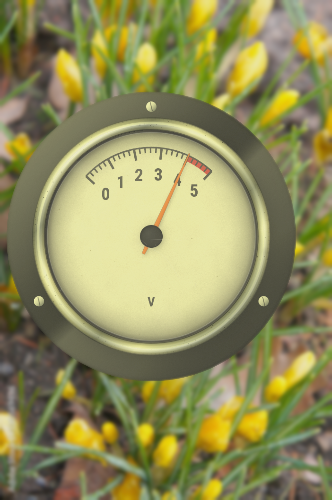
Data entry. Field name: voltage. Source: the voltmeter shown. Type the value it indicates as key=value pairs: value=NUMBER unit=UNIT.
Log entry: value=4 unit=V
